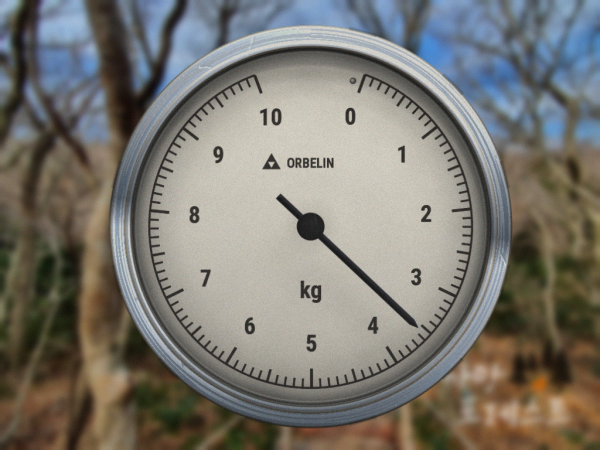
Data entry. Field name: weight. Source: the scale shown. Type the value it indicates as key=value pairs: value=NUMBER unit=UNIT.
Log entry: value=3.55 unit=kg
